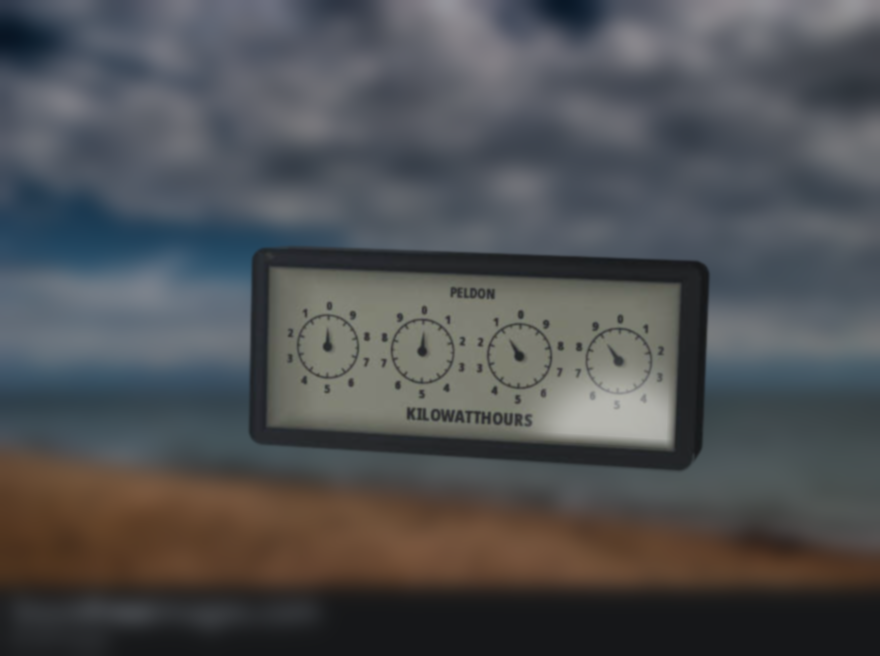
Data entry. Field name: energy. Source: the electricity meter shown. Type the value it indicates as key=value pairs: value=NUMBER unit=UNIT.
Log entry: value=9 unit=kWh
